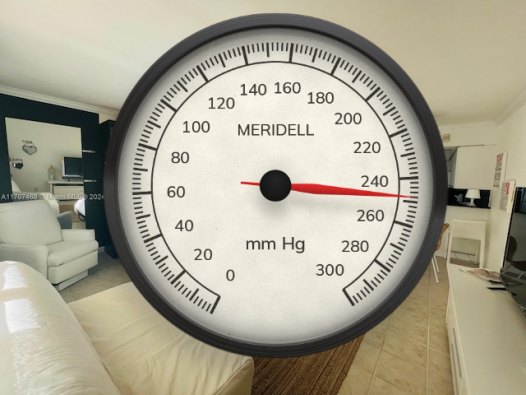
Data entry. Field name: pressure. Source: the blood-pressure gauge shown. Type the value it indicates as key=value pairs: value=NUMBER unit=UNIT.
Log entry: value=248 unit=mmHg
